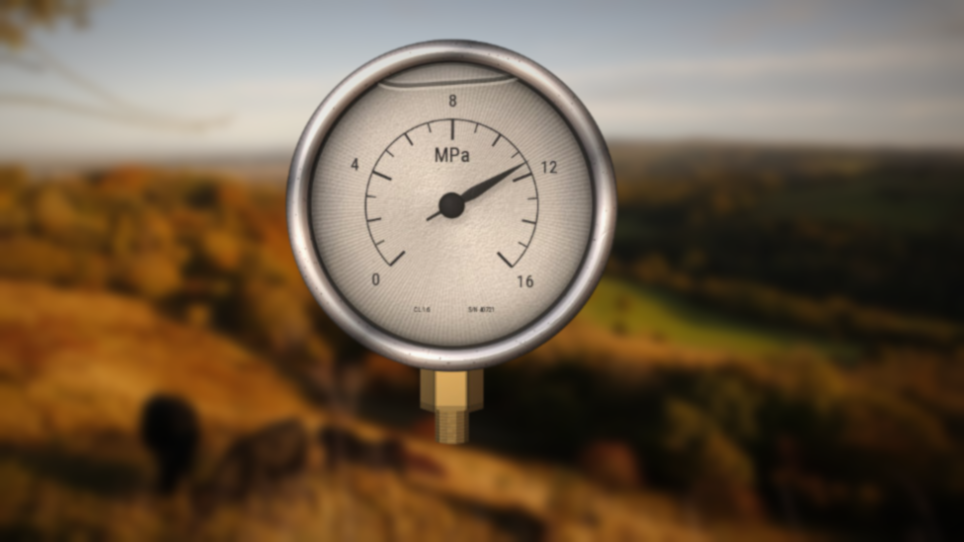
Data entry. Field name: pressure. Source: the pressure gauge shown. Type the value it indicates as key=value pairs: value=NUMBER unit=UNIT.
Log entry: value=11.5 unit=MPa
